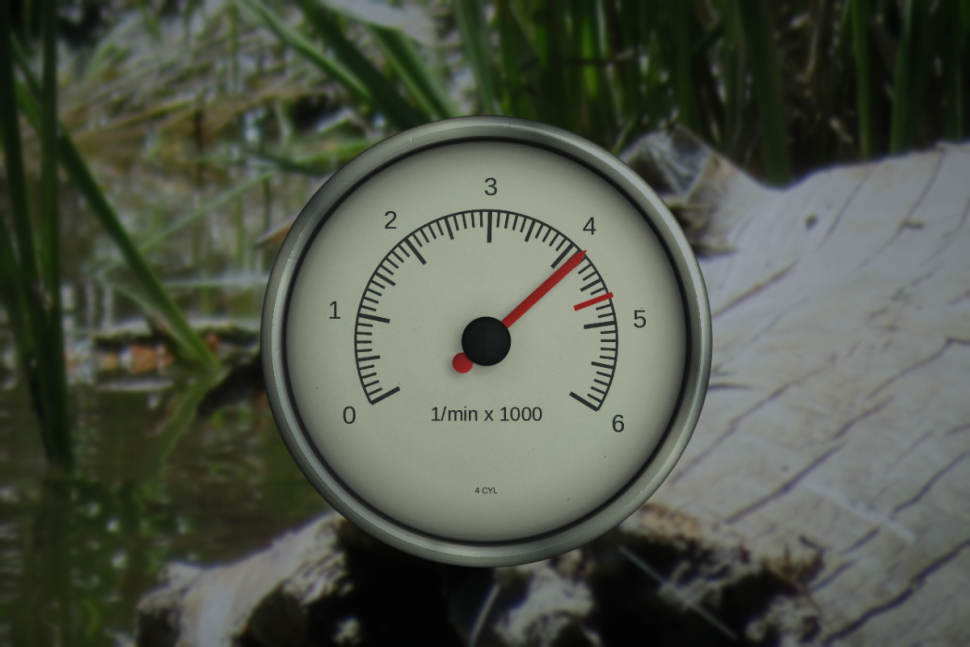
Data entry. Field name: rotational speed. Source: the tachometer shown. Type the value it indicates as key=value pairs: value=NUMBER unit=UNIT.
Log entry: value=4150 unit=rpm
